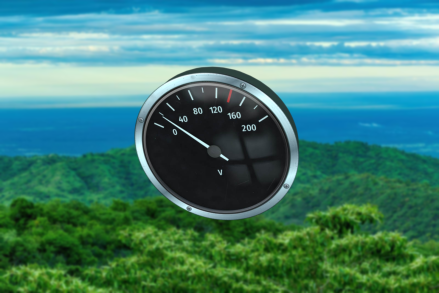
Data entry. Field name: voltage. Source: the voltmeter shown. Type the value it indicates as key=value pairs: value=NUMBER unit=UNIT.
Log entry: value=20 unit=V
